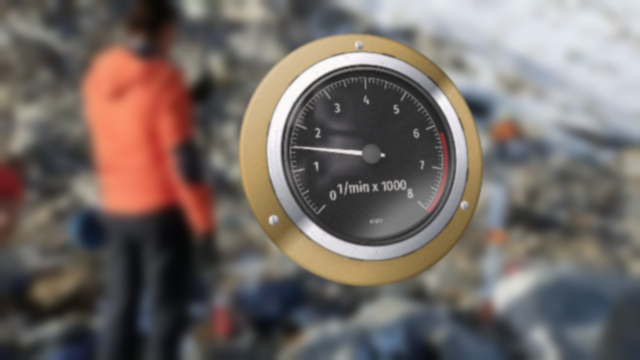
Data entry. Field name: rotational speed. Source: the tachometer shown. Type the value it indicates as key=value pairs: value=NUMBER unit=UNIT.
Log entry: value=1500 unit=rpm
